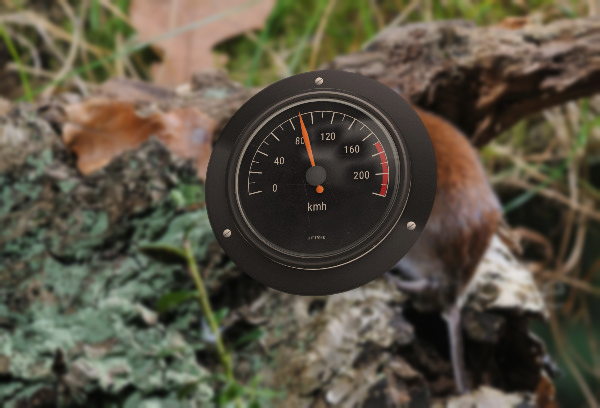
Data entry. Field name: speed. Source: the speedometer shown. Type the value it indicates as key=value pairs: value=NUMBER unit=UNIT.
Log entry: value=90 unit=km/h
